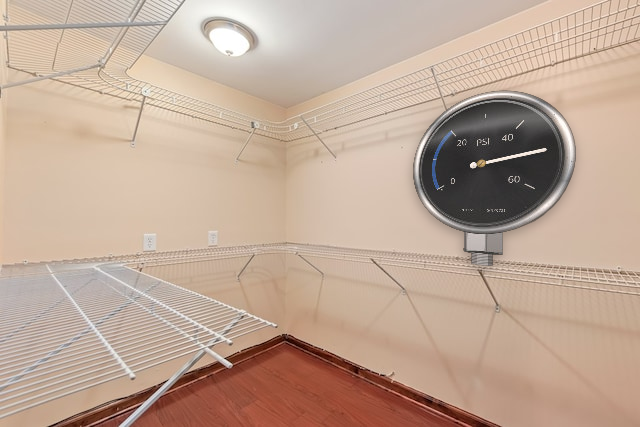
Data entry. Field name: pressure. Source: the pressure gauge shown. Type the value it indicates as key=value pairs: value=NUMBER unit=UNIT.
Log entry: value=50 unit=psi
